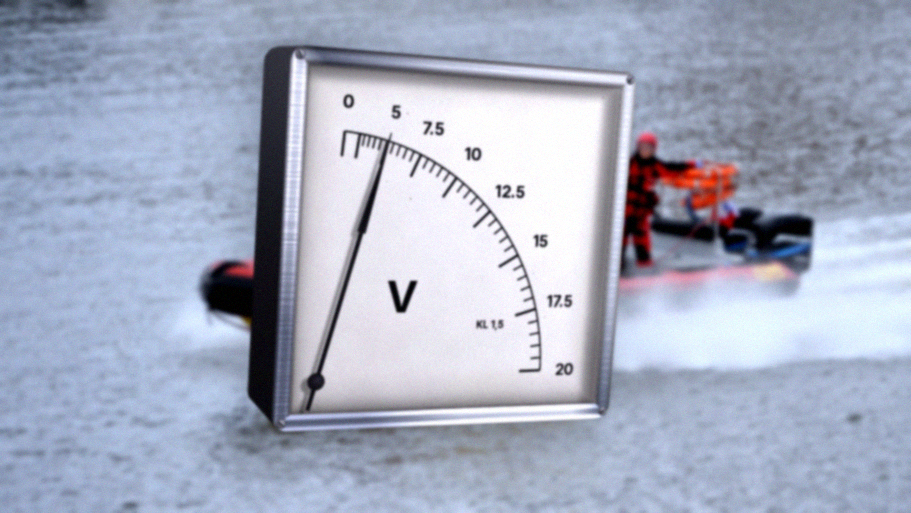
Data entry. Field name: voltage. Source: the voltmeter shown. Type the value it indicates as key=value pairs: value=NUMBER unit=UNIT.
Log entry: value=5 unit=V
